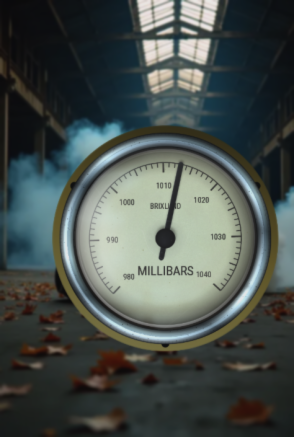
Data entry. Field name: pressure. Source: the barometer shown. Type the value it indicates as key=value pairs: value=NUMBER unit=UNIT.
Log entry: value=1013 unit=mbar
